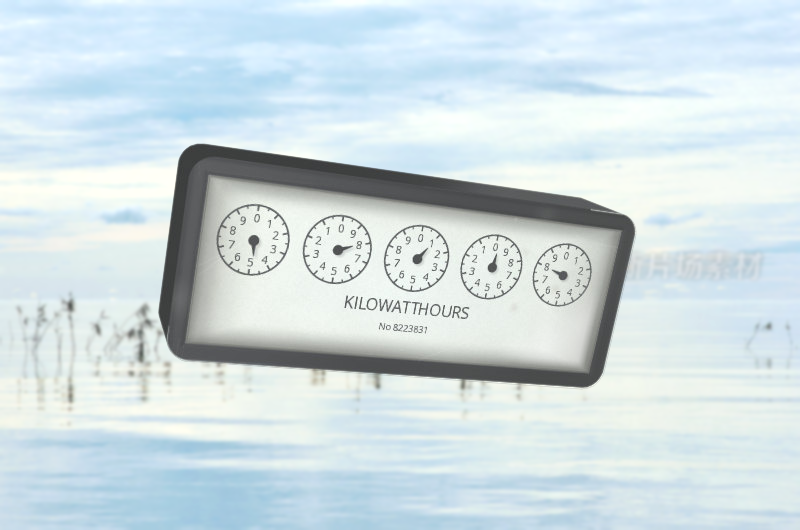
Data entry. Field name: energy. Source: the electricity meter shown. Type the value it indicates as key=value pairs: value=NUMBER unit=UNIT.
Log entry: value=48098 unit=kWh
